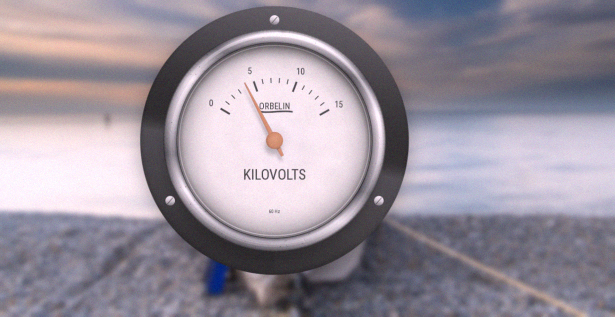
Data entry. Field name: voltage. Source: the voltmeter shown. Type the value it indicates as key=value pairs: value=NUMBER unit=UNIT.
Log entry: value=4 unit=kV
